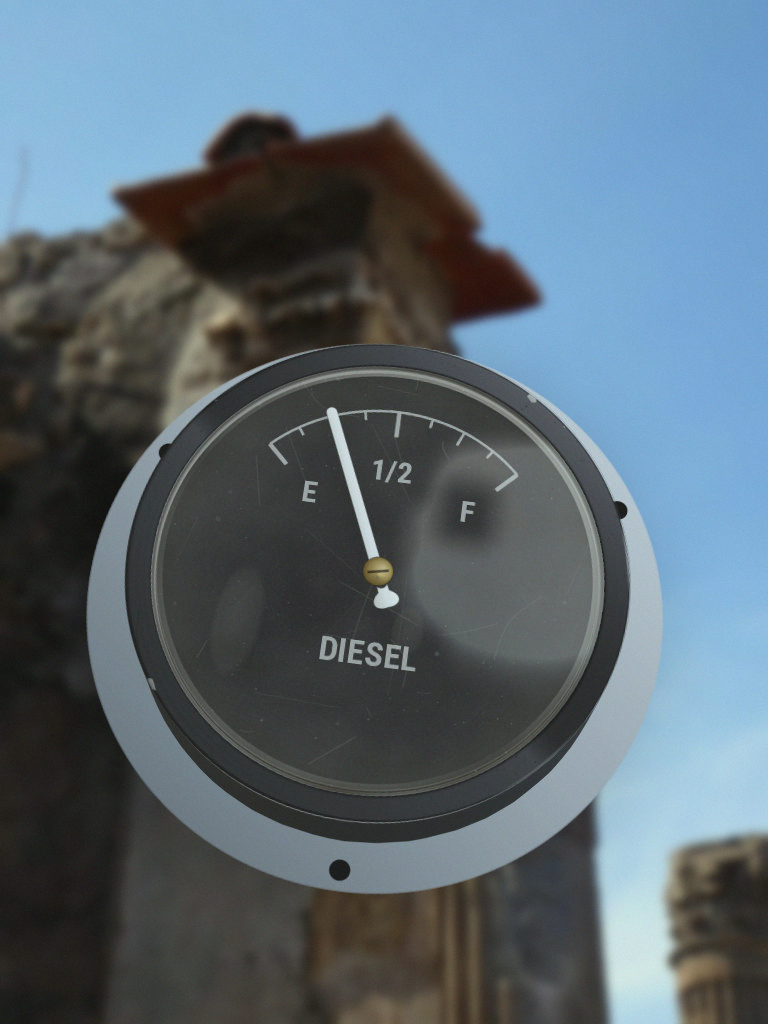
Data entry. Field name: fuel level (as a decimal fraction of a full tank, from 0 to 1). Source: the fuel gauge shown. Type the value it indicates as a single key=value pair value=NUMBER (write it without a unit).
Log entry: value=0.25
